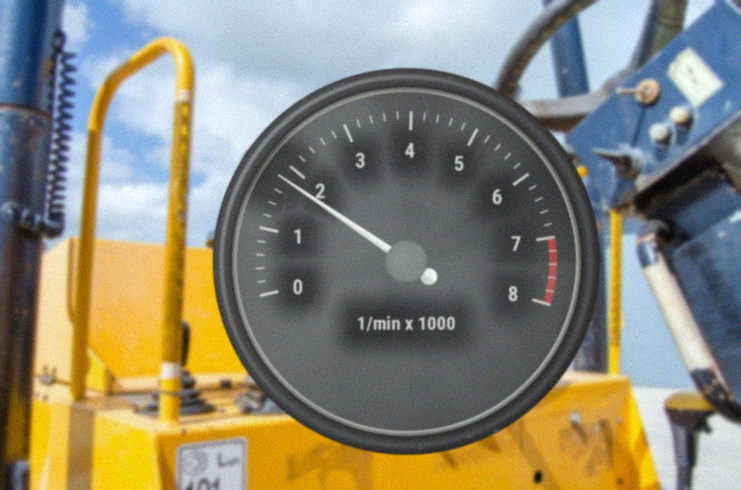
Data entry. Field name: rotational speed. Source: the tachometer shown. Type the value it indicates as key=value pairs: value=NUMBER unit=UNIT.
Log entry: value=1800 unit=rpm
